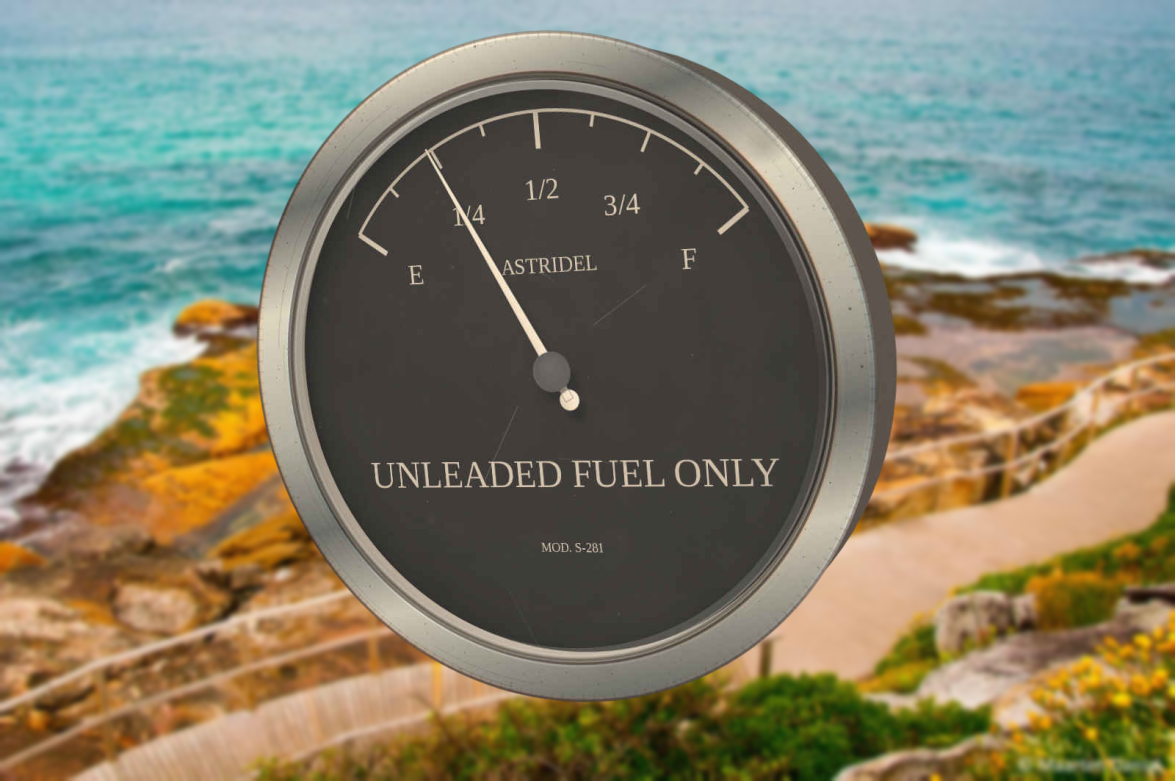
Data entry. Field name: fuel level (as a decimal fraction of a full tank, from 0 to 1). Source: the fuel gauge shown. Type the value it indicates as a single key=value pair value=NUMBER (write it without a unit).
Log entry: value=0.25
